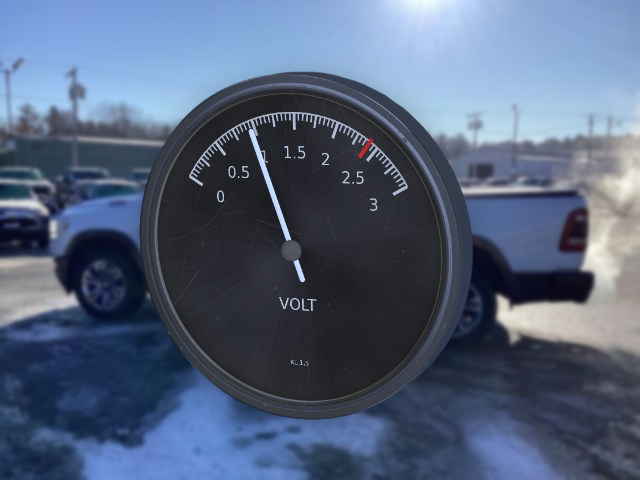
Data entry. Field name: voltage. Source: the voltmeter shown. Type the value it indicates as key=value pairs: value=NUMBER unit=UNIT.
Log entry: value=1 unit=V
